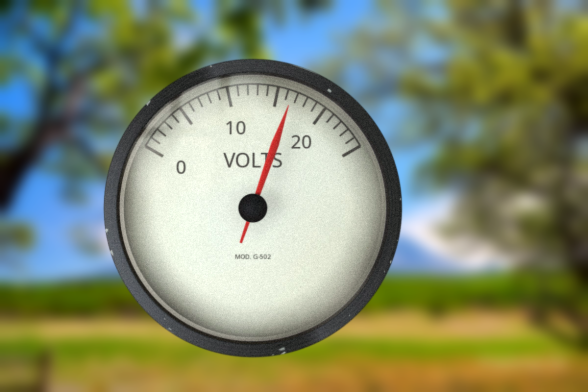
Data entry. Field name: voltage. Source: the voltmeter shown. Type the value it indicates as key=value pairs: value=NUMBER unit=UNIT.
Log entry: value=16.5 unit=V
